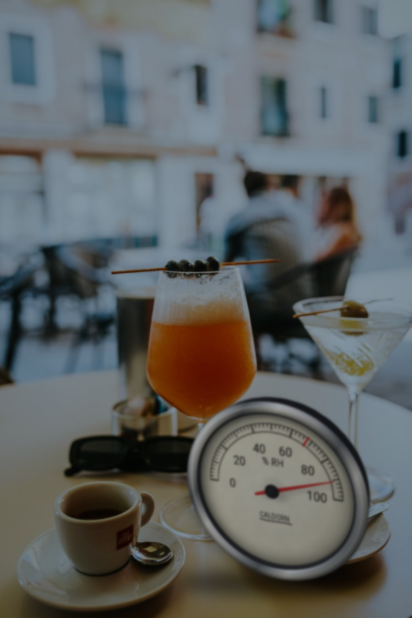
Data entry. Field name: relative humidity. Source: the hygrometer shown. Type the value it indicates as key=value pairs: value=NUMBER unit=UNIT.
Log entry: value=90 unit=%
